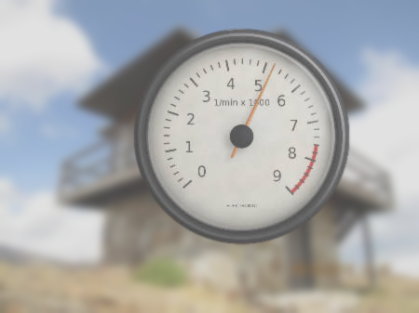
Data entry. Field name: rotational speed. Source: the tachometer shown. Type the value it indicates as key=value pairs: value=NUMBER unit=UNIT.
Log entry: value=5200 unit=rpm
